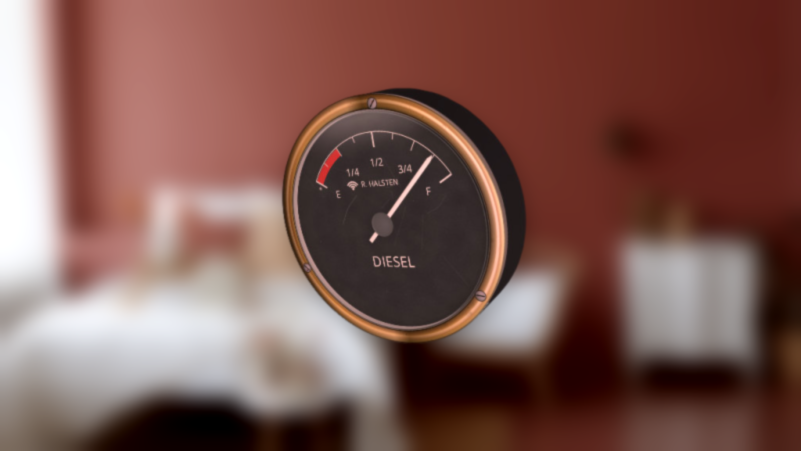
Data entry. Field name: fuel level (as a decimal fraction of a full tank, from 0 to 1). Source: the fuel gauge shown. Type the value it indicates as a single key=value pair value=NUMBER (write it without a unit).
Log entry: value=0.875
